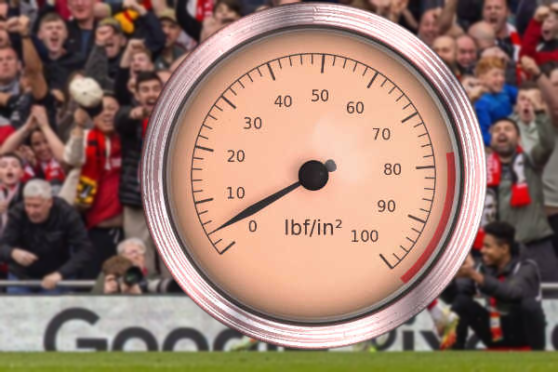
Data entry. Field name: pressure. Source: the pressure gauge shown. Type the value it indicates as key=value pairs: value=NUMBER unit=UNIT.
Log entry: value=4 unit=psi
